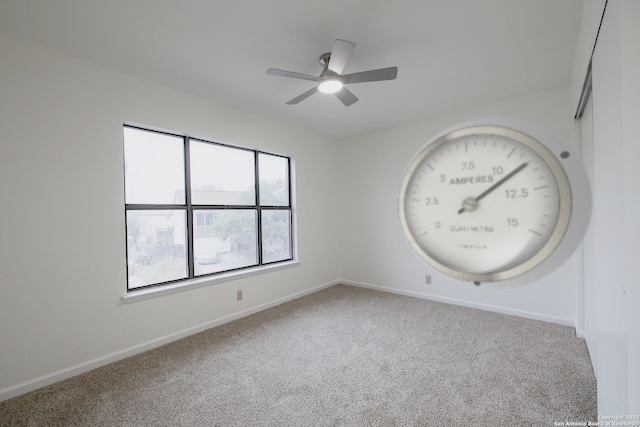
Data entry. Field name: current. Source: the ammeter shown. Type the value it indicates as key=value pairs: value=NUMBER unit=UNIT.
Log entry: value=11 unit=A
